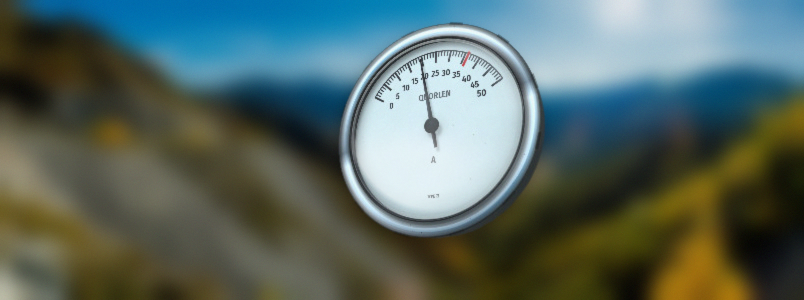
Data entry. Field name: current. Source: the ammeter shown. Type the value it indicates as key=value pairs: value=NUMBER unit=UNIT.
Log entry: value=20 unit=A
